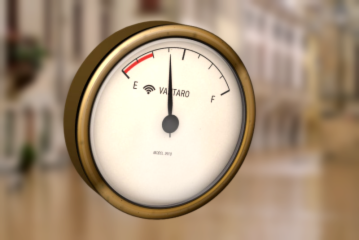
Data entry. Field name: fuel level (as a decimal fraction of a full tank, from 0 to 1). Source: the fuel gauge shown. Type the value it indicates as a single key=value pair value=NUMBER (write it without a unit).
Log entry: value=0.375
